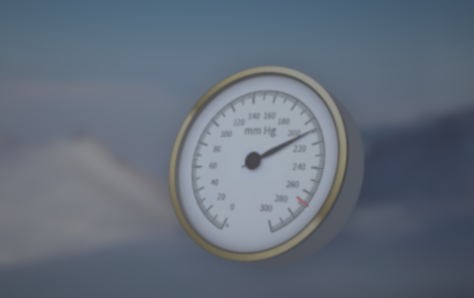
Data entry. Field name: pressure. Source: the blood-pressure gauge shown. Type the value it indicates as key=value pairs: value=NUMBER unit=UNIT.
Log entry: value=210 unit=mmHg
